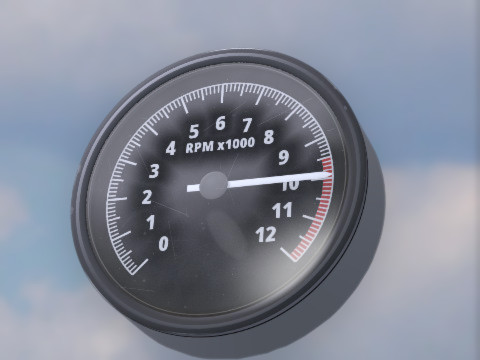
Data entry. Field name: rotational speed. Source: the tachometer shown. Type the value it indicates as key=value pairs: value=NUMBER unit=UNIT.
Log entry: value=10000 unit=rpm
